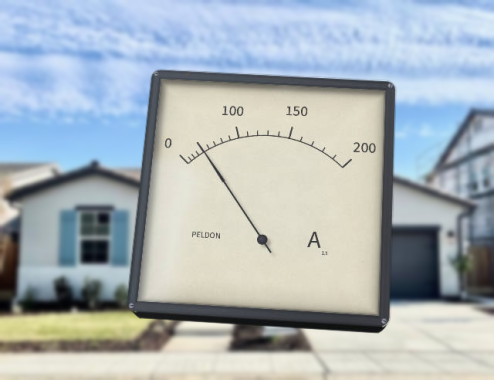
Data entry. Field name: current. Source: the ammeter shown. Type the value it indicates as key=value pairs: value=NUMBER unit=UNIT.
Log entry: value=50 unit=A
